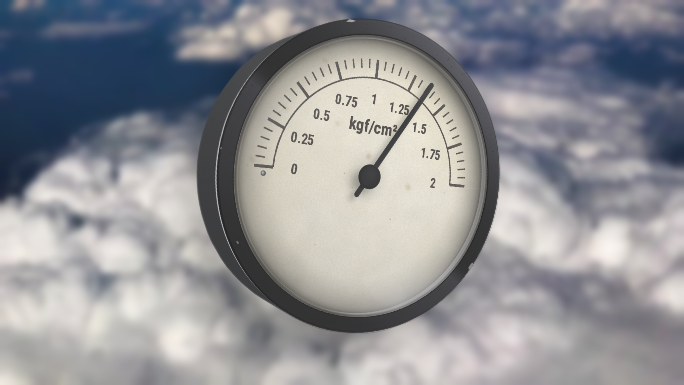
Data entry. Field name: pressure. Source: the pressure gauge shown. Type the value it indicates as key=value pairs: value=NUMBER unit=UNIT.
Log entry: value=1.35 unit=kg/cm²
